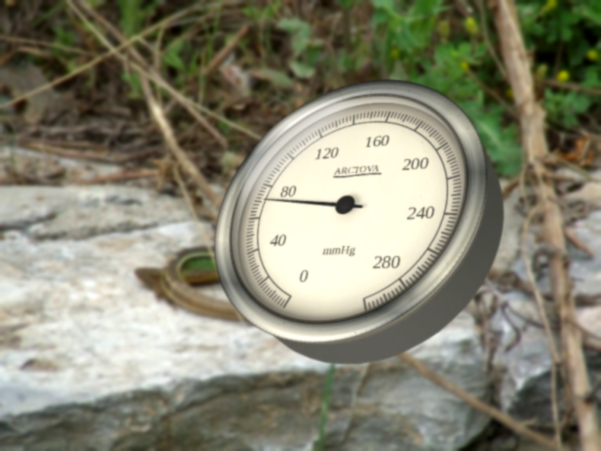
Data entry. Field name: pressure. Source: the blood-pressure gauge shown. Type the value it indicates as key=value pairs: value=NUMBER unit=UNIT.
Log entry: value=70 unit=mmHg
